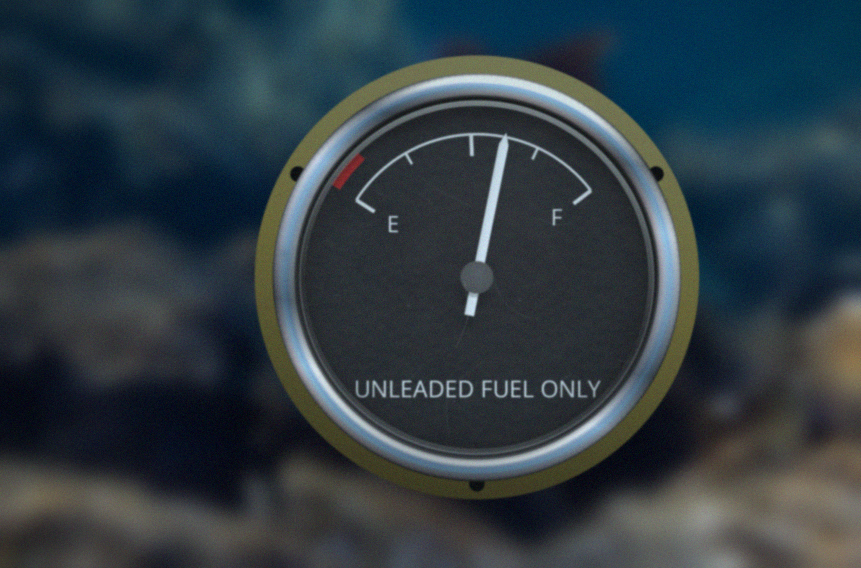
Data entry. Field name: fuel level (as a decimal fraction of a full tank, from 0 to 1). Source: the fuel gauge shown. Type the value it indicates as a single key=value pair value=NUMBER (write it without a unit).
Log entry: value=0.625
